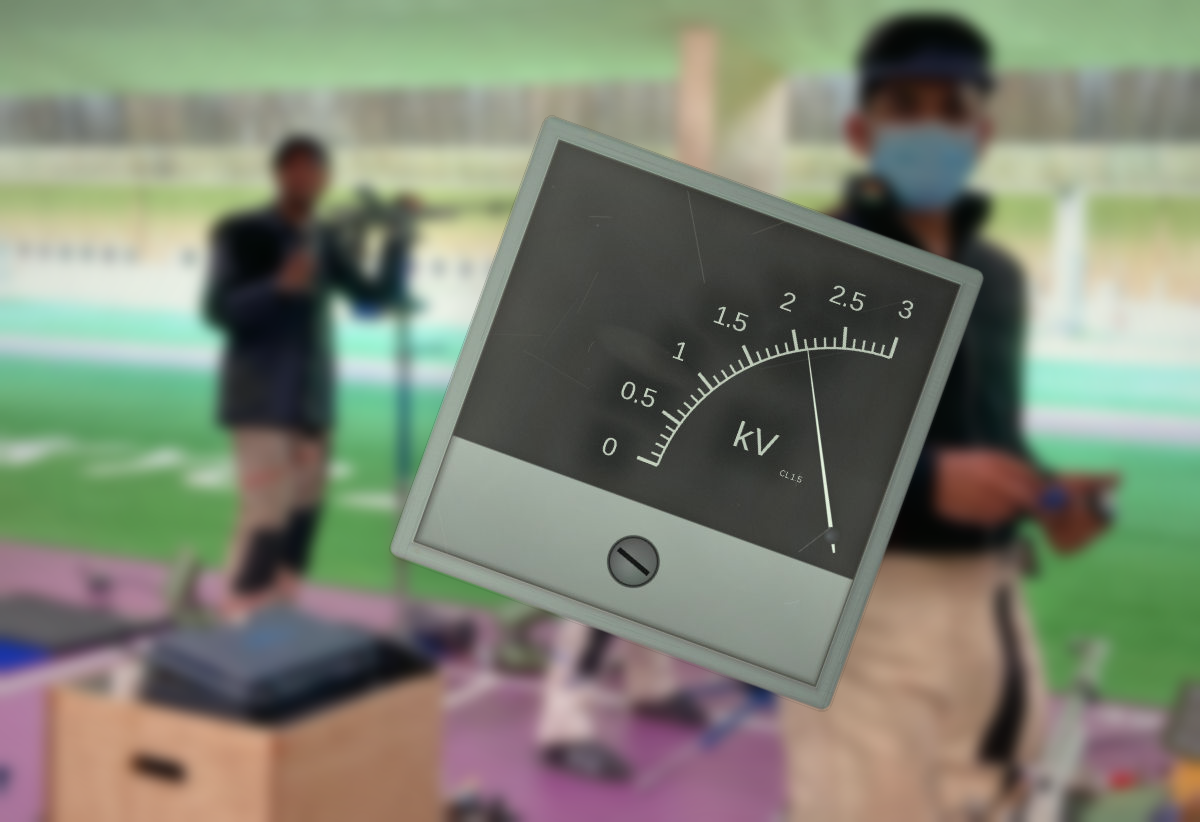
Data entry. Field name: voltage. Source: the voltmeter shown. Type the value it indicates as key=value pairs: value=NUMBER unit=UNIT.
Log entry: value=2.1 unit=kV
